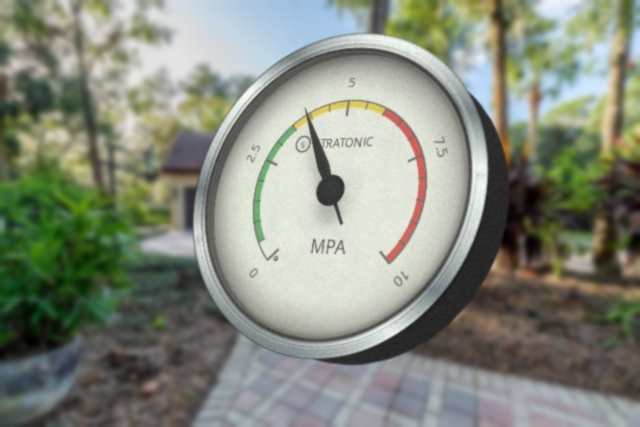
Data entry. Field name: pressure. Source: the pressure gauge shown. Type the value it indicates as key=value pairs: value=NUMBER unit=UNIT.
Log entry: value=4 unit=MPa
